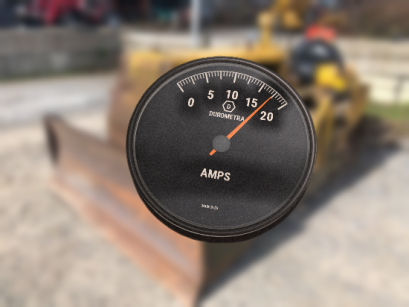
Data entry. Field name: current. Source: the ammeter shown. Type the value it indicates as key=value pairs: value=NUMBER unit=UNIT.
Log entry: value=17.5 unit=A
